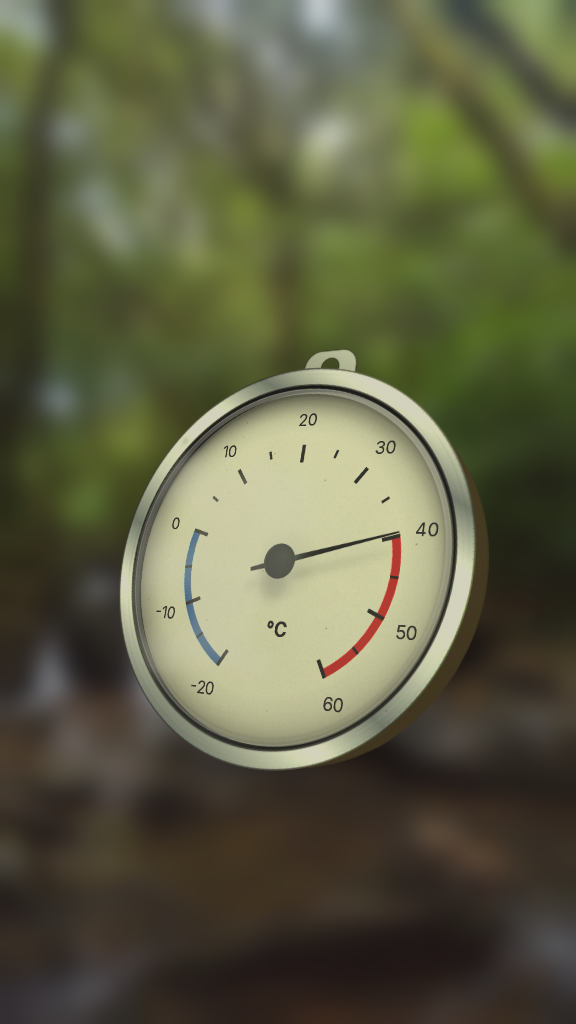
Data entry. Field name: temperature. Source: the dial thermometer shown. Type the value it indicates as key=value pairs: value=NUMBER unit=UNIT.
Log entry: value=40 unit=°C
